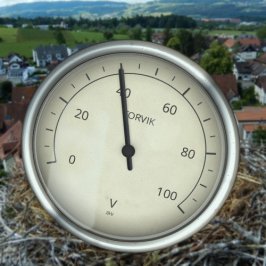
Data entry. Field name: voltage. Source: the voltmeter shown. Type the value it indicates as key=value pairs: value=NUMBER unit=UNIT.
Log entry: value=40 unit=V
